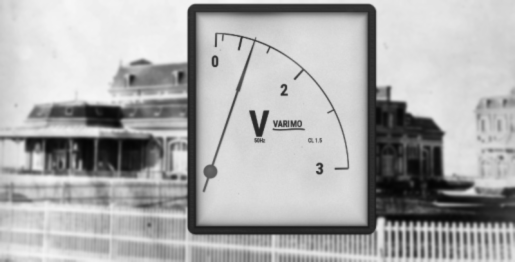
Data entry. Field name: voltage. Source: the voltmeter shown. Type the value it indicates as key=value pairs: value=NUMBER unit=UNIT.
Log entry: value=1.25 unit=V
